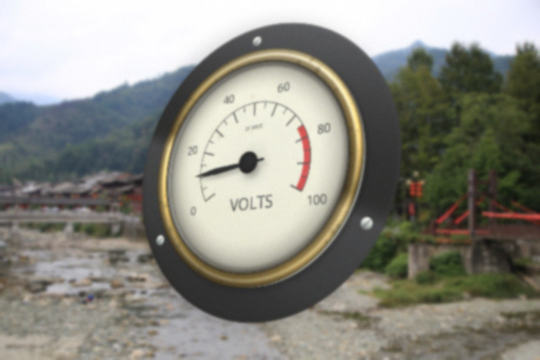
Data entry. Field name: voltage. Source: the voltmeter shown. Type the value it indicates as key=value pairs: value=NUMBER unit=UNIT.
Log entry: value=10 unit=V
